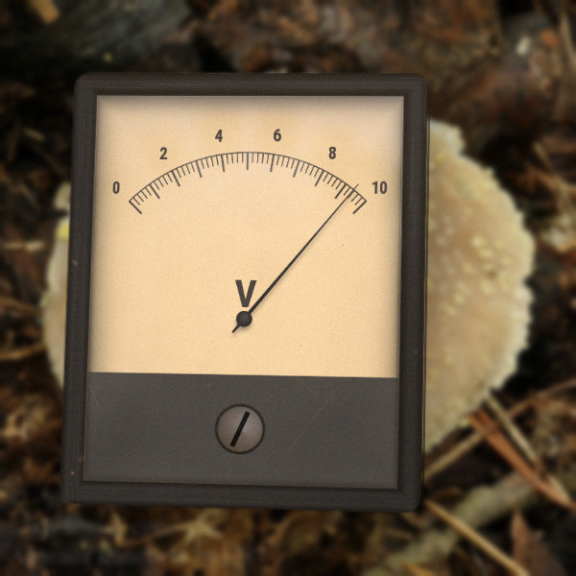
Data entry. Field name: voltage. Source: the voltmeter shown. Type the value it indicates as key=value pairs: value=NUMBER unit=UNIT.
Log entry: value=9.4 unit=V
